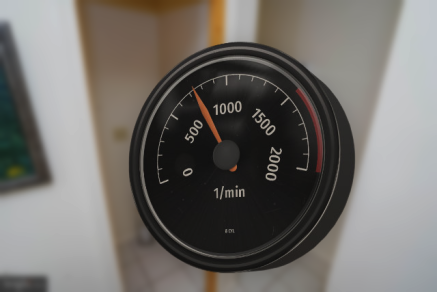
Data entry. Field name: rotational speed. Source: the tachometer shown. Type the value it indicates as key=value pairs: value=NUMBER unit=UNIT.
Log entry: value=750 unit=rpm
